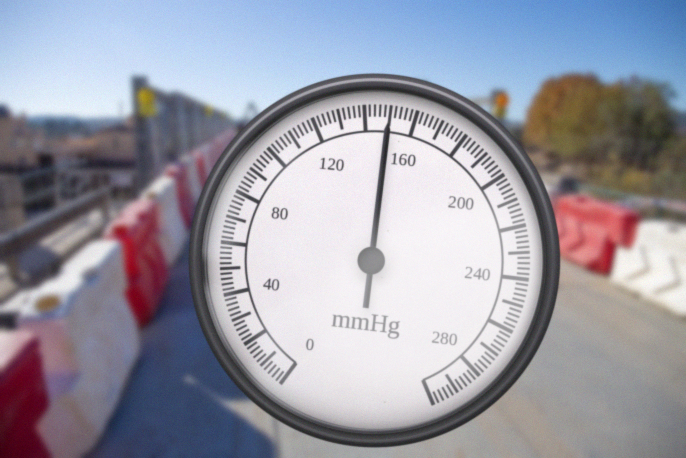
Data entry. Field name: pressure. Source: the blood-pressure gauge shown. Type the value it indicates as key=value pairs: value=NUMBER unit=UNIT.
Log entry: value=150 unit=mmHg
